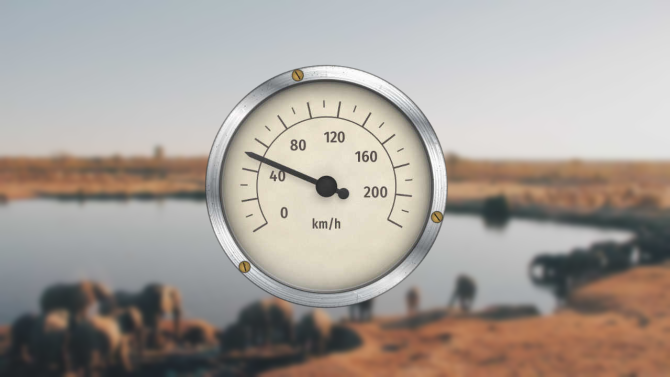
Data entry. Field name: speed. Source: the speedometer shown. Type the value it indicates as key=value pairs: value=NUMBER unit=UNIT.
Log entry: value=50 unit=km/h
